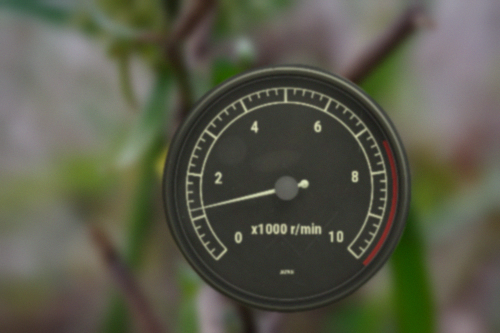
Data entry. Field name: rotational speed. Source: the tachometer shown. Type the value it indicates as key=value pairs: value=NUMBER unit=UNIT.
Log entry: value=1200 unit=rpm
